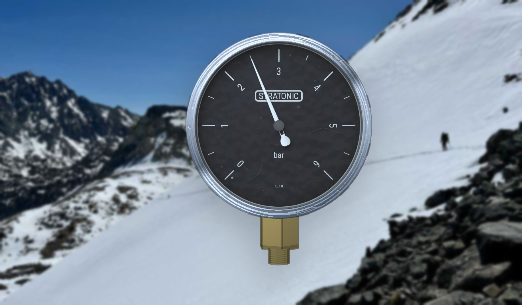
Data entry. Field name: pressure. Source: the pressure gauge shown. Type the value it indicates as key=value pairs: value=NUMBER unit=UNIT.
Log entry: value=2.5 unit=bar
